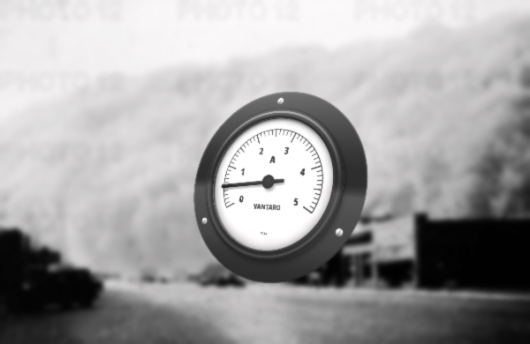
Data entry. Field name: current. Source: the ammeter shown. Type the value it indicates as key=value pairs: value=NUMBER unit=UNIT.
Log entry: value=0.5 unit=A
